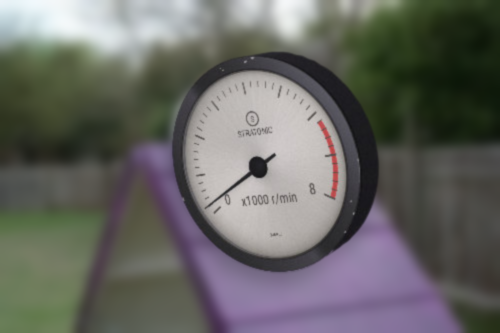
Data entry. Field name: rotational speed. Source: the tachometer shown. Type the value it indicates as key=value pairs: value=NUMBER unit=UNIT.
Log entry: value=200 unit=rpm
